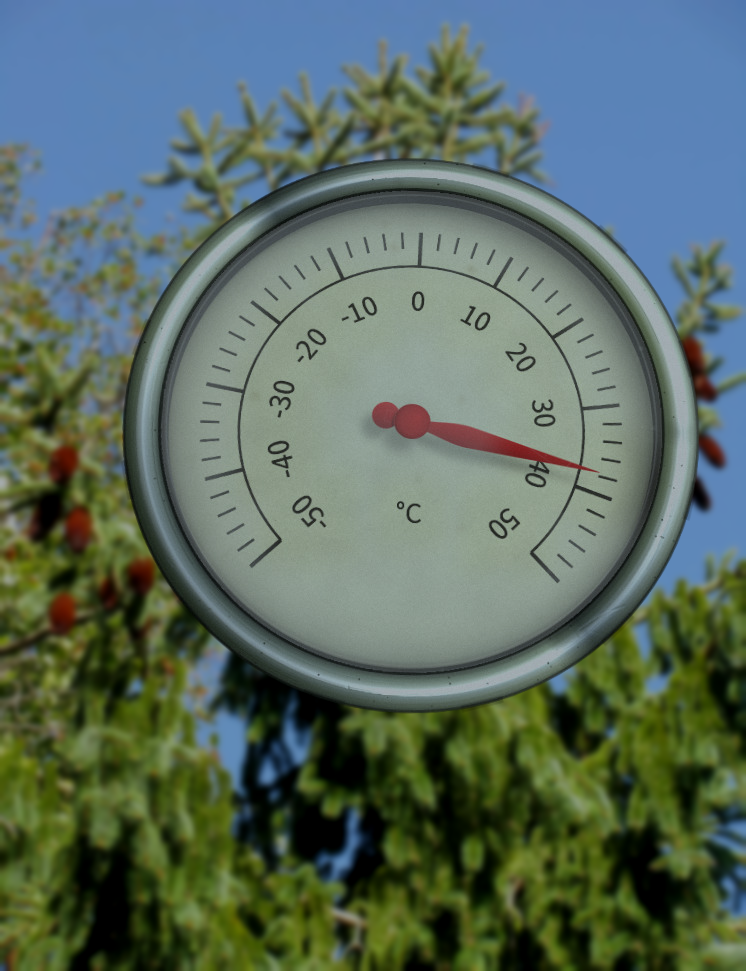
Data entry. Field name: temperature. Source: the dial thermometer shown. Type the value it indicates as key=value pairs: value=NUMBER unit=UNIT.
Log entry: value=38 unit=°C
